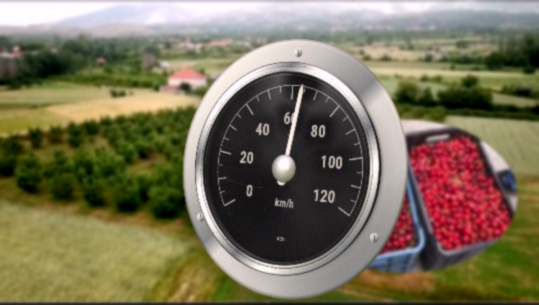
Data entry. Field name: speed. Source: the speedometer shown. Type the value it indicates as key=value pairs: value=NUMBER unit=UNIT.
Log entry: value=65 unit=km/h
